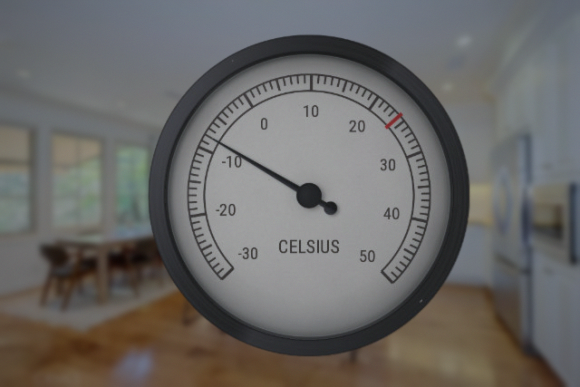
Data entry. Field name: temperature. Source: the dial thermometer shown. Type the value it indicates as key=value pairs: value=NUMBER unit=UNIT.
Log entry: value=-8 unit=°C
